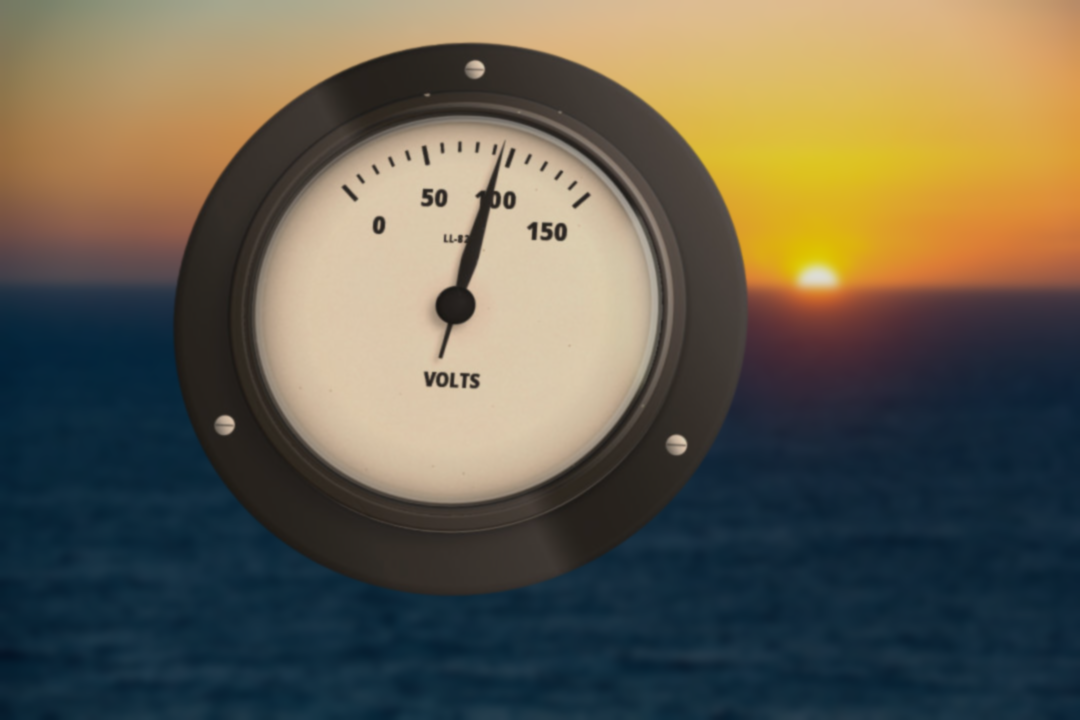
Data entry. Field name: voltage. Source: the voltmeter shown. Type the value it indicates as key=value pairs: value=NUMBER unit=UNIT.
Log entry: value=95 unit=V
